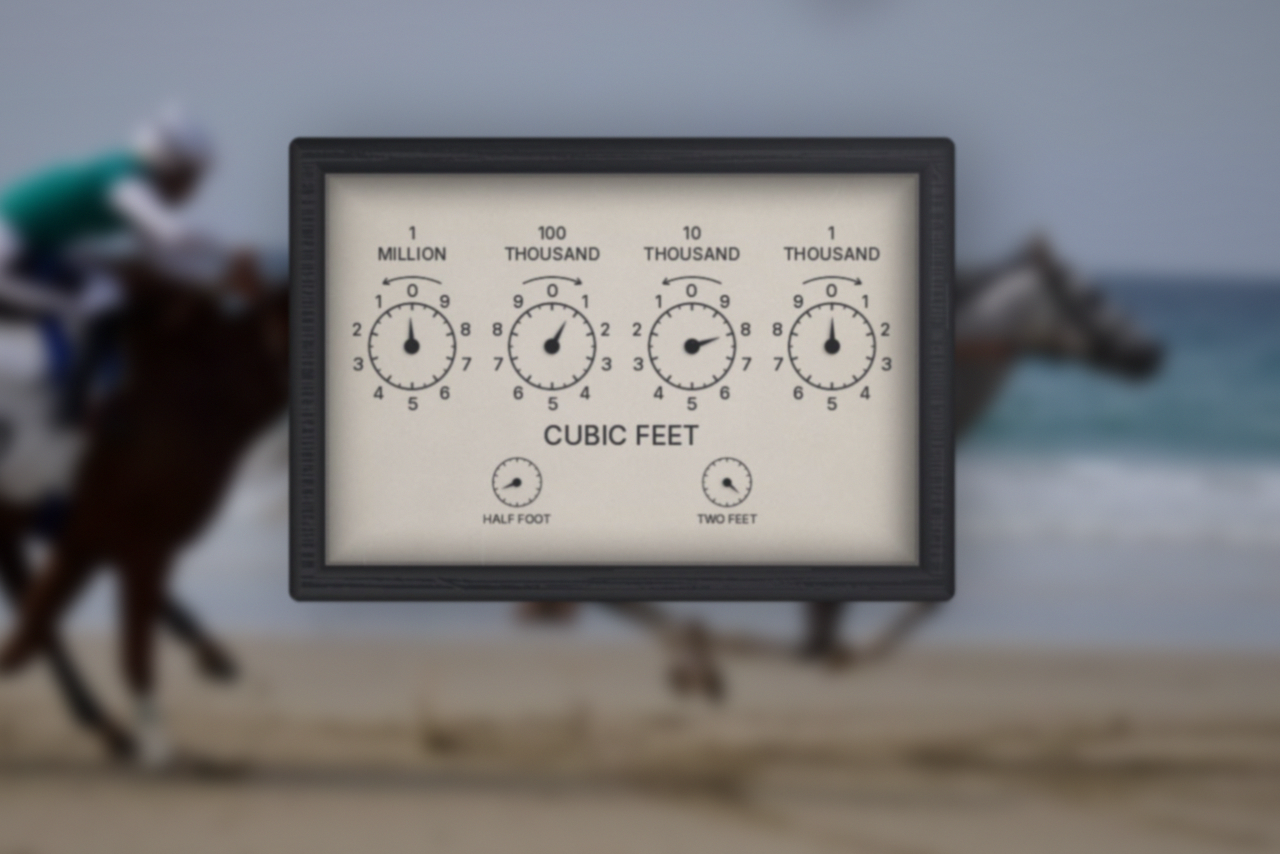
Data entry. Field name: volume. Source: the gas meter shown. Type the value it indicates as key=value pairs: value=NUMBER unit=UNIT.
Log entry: value=8000 unit=ft³
